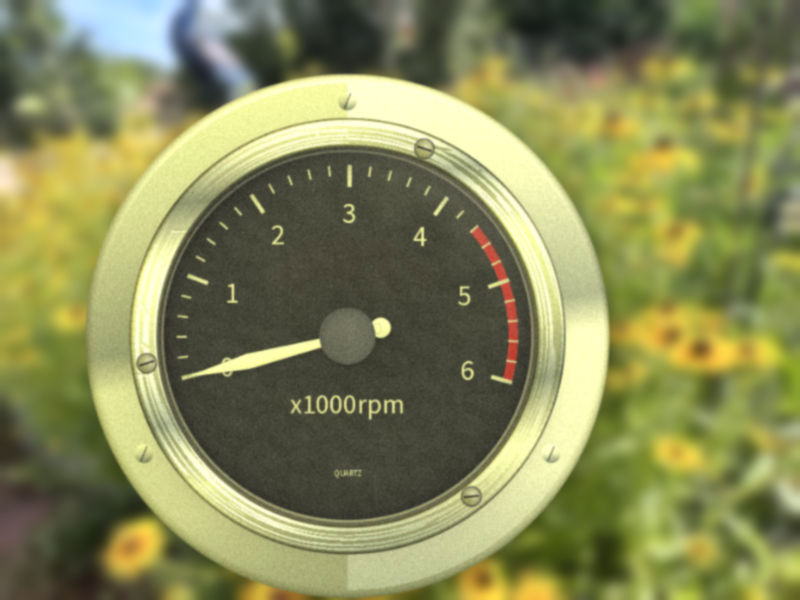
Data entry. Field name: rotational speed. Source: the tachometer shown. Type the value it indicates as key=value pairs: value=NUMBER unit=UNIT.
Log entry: value=0 unit=rpm
